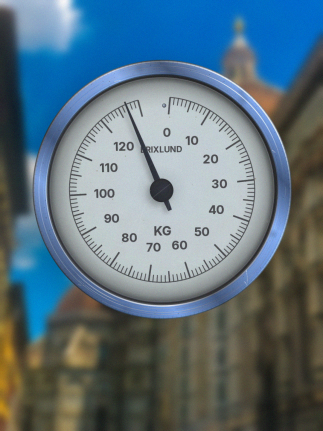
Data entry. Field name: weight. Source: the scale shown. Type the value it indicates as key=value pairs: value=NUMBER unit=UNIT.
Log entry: value=127 unit=kg
